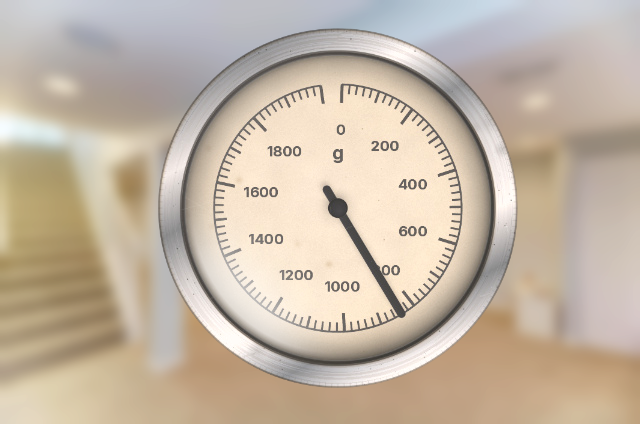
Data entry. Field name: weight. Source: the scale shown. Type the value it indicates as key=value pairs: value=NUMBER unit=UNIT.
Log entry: value=840 unit=g
